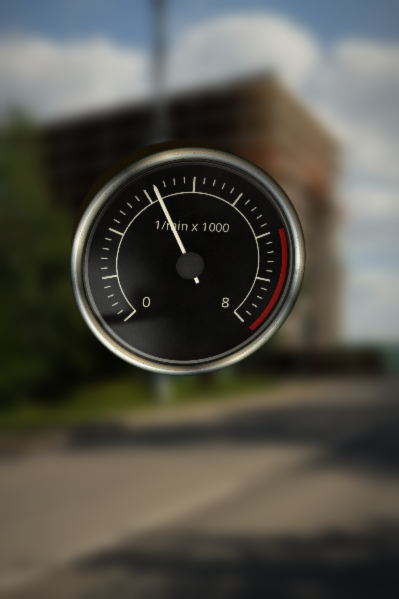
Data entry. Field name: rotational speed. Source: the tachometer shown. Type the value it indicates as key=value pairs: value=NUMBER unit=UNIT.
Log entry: value=3200 unit=rpm
